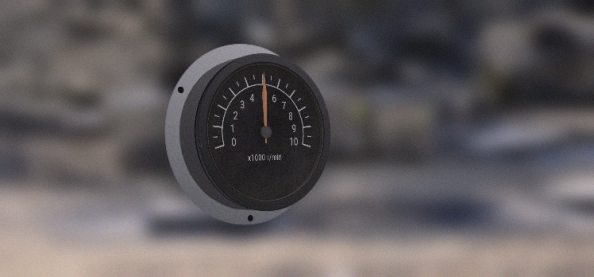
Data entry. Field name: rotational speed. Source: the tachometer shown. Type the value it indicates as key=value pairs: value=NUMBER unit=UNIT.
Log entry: value=5000 unit=rpm
